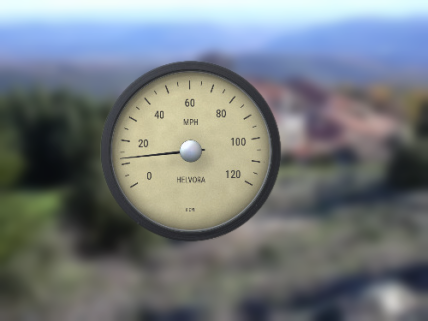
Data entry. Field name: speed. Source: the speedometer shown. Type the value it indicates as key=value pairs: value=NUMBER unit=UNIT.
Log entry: value=12.5 unit=mph
